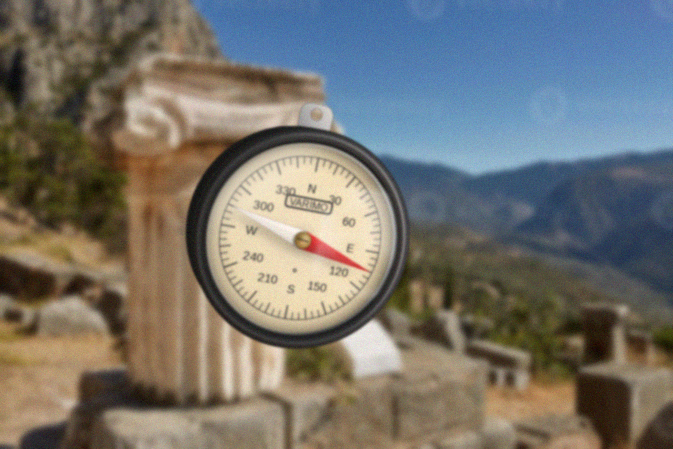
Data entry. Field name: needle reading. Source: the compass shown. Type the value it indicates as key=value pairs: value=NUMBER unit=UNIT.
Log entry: value=105 unit=°
